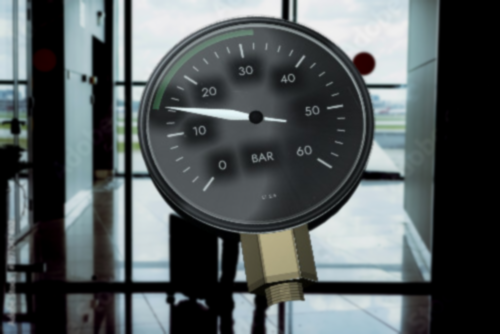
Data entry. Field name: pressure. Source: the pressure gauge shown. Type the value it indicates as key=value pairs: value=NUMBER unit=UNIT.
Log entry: value=14 unit=bar
